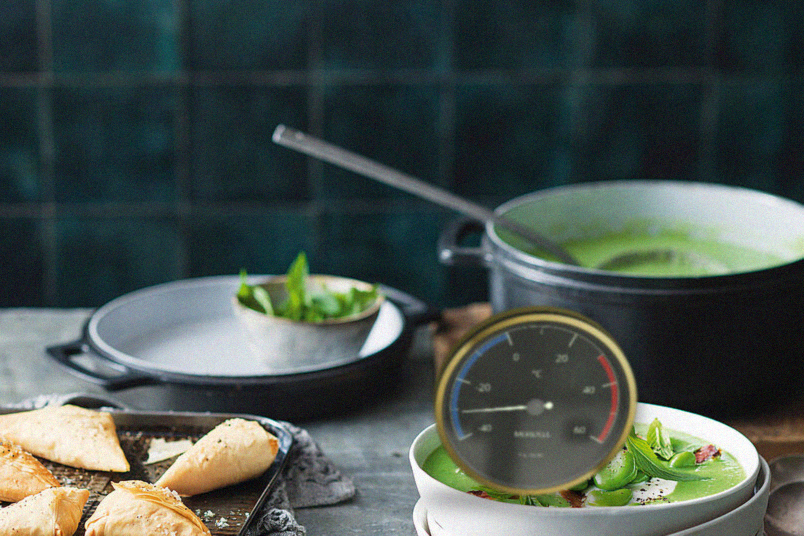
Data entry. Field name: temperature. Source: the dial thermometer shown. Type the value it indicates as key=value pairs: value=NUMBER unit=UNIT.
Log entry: value=-30 unit=°C
